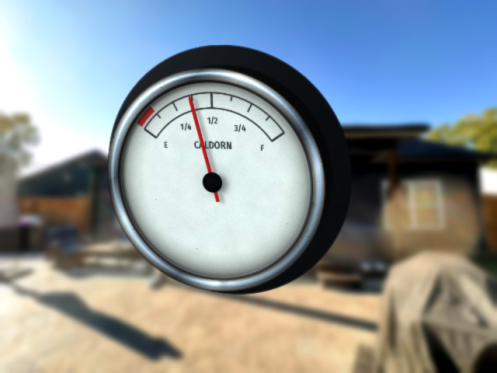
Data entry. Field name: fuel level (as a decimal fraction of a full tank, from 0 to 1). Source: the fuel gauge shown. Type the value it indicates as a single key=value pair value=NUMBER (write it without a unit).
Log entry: value=0.375
